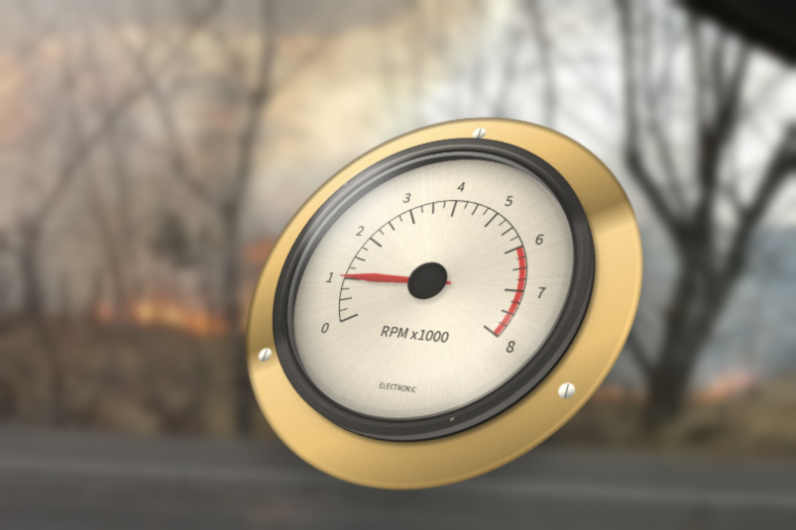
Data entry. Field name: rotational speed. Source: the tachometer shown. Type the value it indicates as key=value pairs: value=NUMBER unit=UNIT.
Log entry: value=1000 unit=rpm
